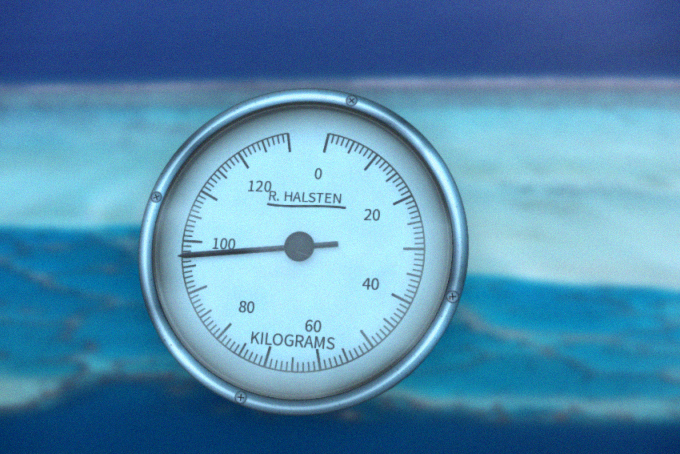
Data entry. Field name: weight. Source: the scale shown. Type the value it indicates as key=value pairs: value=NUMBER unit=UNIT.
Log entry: value=97 unit=kg
